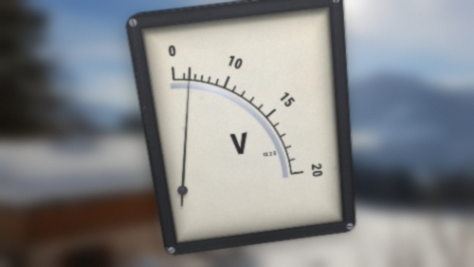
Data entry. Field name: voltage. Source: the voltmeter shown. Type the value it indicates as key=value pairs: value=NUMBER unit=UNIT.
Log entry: value=5 unit=V
